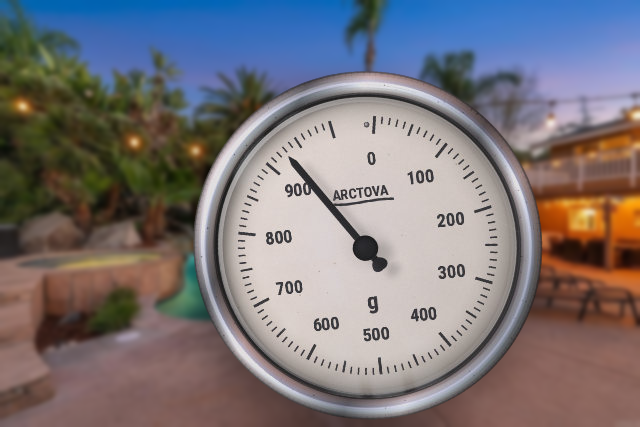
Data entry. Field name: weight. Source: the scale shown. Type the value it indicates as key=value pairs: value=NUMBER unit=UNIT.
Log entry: value=930 unit=g
